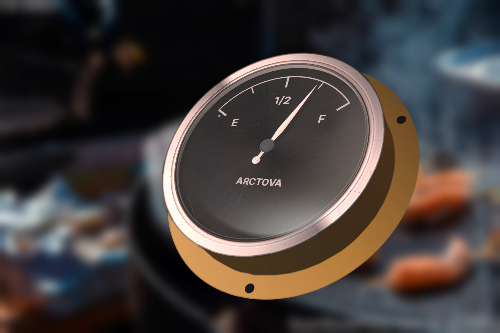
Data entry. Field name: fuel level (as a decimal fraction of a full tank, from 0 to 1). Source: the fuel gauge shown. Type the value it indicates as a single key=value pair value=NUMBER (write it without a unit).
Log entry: value=0.75
